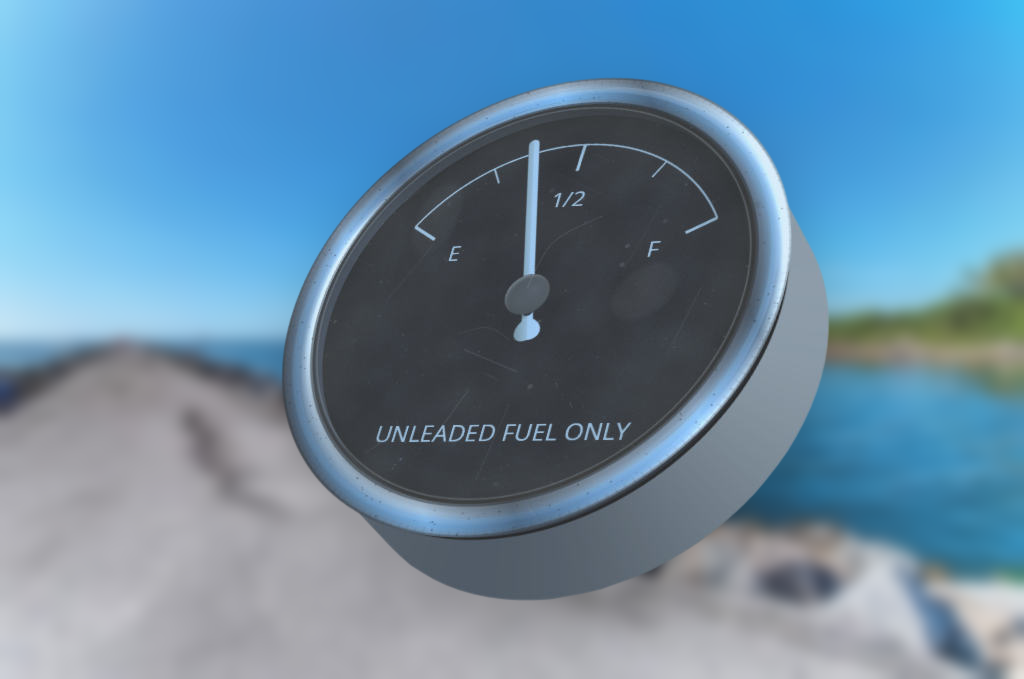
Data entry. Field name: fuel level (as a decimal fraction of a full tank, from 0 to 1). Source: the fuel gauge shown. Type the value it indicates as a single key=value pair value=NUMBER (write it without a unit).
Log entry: value=0.375
